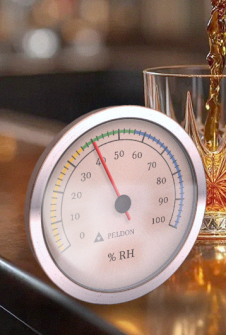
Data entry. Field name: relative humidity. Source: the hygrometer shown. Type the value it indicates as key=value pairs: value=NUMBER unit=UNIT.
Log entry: value=40 unit=%
